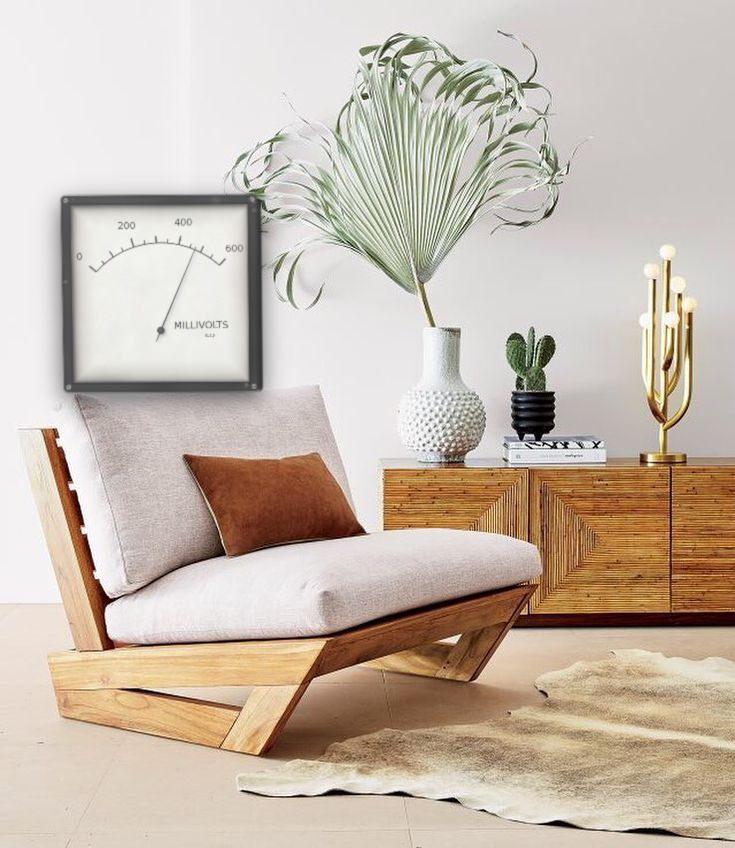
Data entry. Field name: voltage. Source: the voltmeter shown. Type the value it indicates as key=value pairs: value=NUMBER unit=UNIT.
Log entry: value=475 unit=mV
